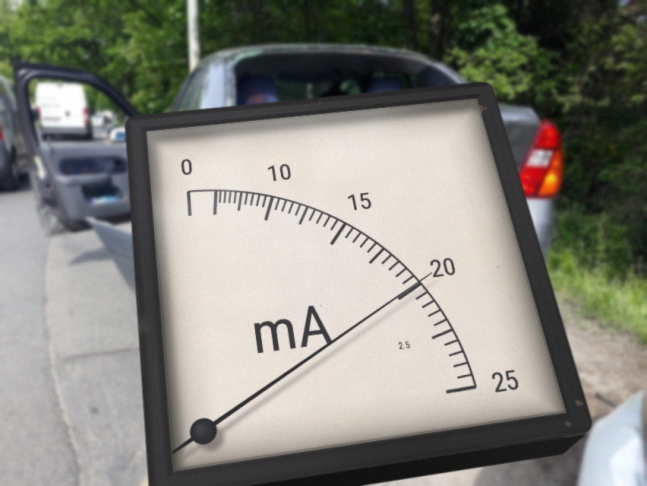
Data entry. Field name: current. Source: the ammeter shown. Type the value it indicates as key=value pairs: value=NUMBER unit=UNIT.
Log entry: value=20 unit=mA
